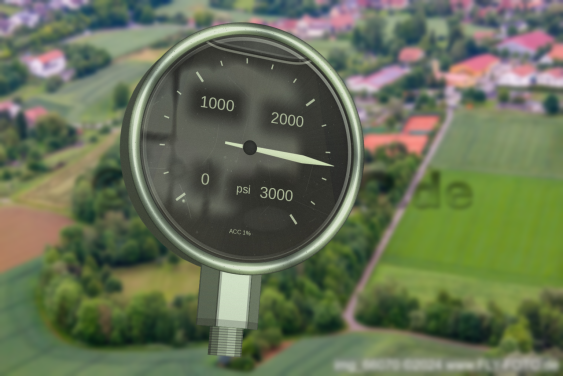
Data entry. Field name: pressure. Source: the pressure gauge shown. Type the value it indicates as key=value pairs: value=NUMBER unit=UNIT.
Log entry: value=2500 unit=psi
